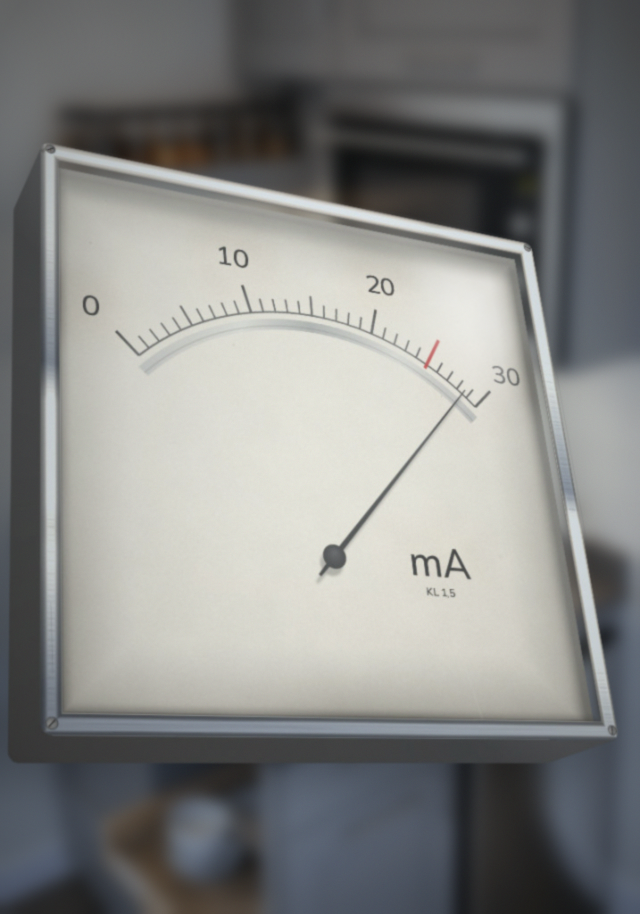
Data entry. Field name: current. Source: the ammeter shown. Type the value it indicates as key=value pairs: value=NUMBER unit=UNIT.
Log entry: value=28.5 unit=mA
